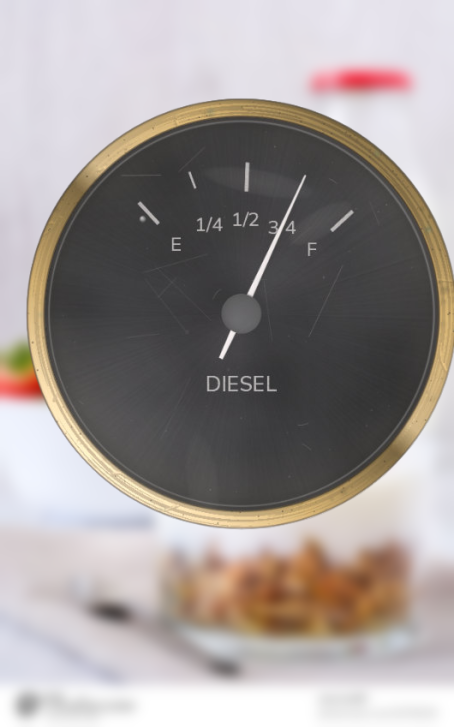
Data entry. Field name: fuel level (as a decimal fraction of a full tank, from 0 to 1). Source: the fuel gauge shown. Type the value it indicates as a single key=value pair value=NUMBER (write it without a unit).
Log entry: value=0.75
